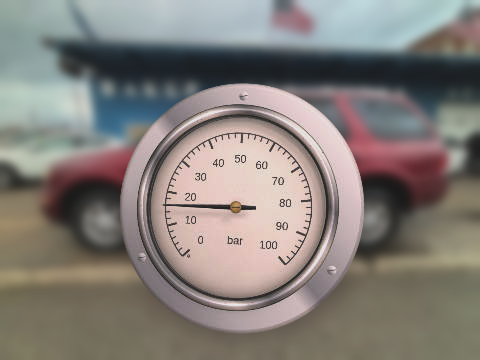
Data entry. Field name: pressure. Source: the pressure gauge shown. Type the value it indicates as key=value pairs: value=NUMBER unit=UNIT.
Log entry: value=16 unit=bar
